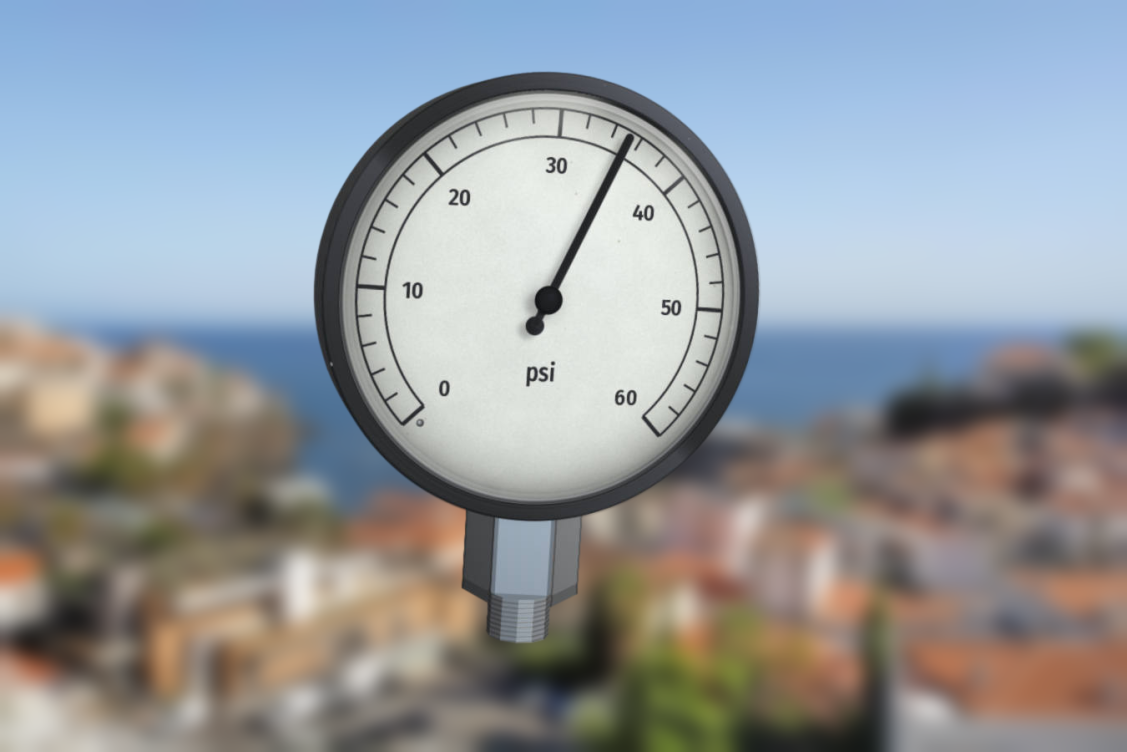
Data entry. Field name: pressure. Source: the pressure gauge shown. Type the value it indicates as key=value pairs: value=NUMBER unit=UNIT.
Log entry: value=35 unit=psi
